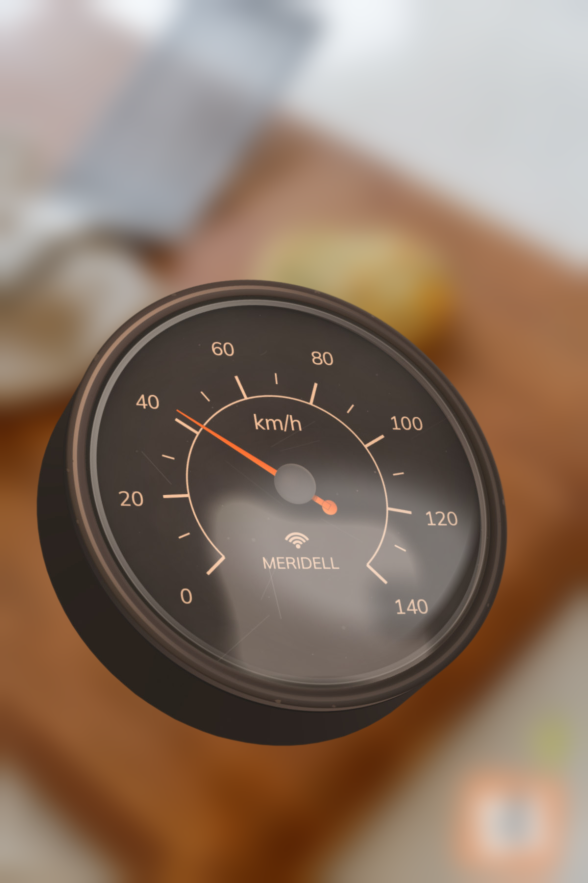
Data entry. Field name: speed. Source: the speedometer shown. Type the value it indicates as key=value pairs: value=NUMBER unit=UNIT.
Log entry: value=40 unit=km/h
